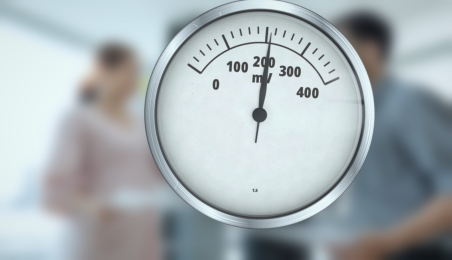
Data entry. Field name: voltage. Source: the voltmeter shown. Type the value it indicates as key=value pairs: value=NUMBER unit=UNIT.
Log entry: value=210 unit=mV
